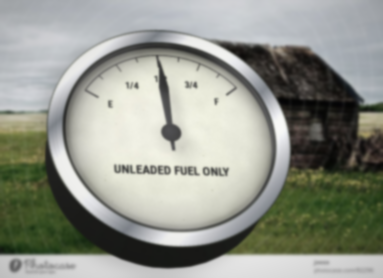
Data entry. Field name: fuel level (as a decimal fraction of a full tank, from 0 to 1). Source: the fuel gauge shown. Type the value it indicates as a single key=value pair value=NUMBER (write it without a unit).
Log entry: value=0.5
